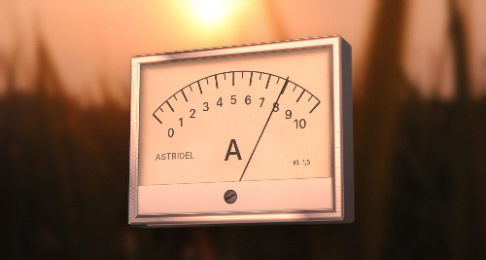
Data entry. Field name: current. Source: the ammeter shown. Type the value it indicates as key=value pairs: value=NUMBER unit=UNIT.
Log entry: value=8 unit=A
